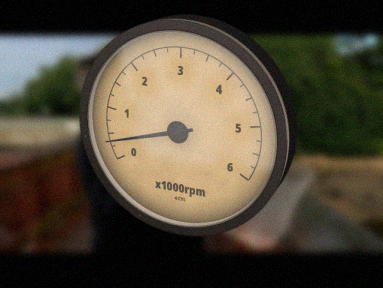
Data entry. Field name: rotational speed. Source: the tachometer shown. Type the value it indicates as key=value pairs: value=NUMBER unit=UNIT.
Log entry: value=375 unit=rpm
